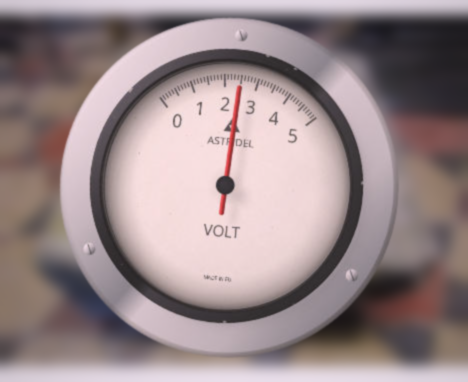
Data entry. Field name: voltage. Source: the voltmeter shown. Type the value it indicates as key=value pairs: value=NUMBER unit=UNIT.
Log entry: value=2.5 unit=V
